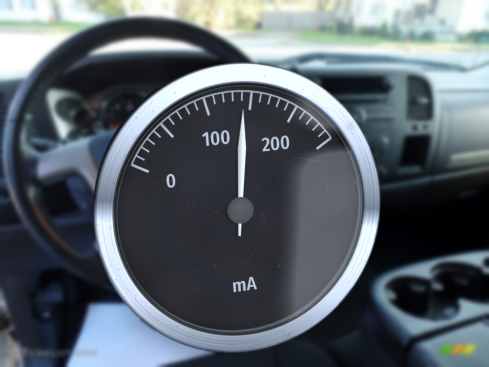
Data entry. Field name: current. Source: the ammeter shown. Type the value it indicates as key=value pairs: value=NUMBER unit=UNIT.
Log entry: value=140 unit=mA
